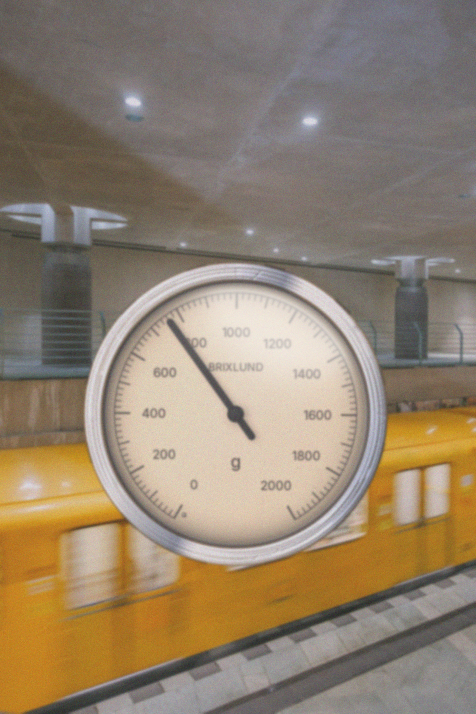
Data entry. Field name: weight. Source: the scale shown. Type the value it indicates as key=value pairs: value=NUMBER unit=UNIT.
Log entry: value=760 unit=g
